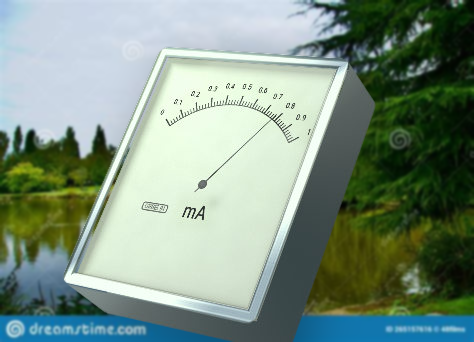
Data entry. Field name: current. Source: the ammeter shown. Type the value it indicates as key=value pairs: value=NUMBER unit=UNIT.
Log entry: value=0.8 unit=mA
